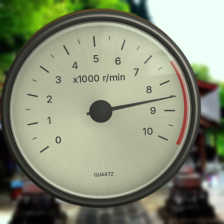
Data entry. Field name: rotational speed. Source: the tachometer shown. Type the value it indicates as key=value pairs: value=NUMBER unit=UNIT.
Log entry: value=8500 unit=rpm
